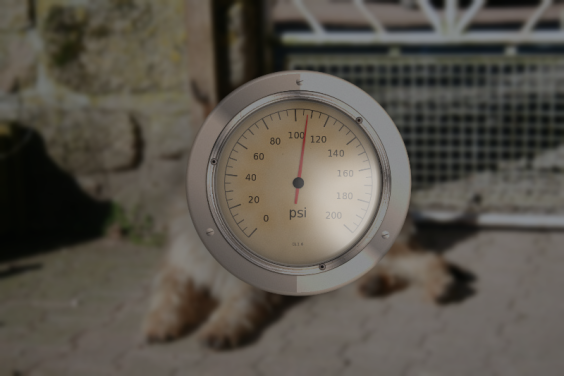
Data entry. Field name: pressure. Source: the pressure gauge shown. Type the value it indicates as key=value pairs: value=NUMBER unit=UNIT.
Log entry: value=107.5 unit=psi
